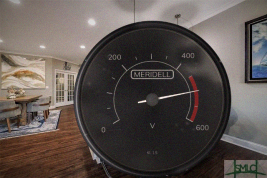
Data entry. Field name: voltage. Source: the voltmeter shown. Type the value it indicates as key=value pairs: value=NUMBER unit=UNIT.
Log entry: value=500 unit=V
